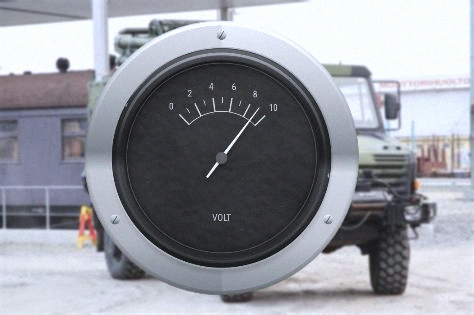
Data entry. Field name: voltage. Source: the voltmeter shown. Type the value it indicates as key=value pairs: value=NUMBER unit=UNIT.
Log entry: value=9 unit=V
